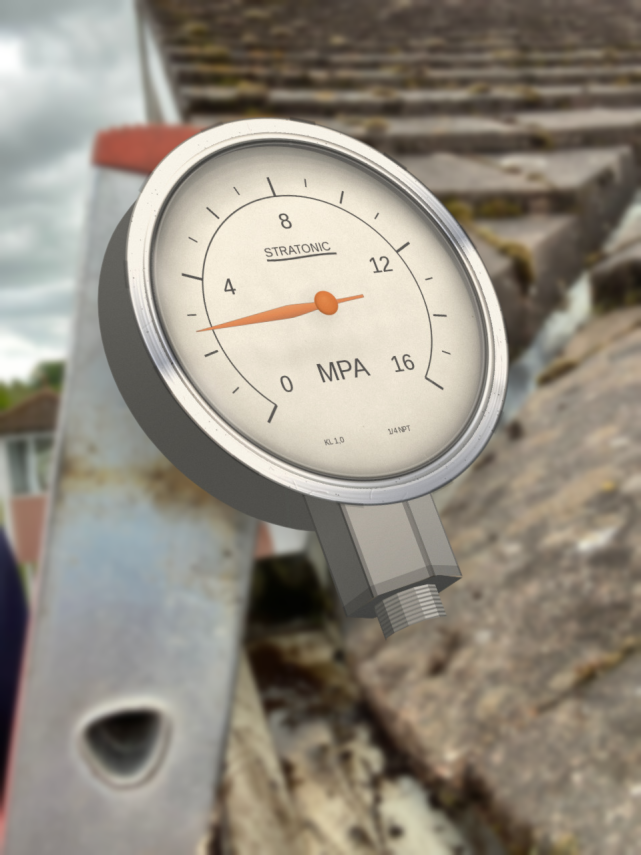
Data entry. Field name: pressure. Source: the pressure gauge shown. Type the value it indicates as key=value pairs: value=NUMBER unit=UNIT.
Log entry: value=2.5 unit=MPa
